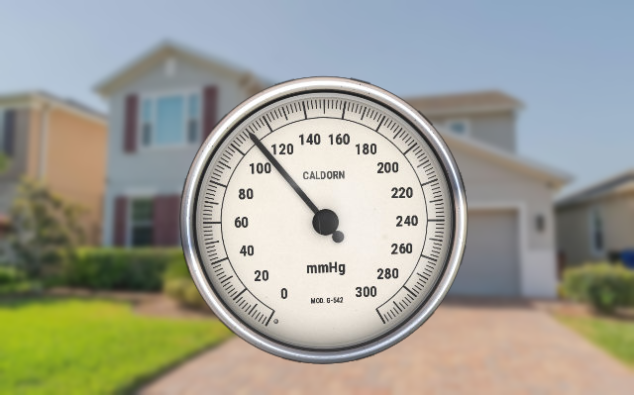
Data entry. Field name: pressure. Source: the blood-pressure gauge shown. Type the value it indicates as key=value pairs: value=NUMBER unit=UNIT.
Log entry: value=110 unit=mmHg
